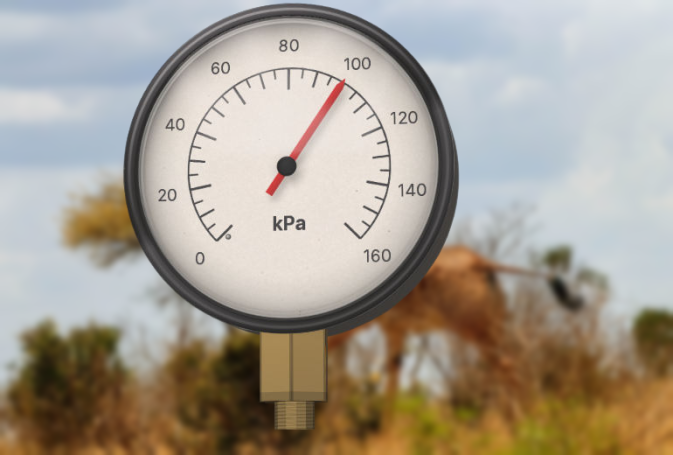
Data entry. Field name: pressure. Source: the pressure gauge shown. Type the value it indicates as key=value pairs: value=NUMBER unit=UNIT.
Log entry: value=100 unit=kPa
